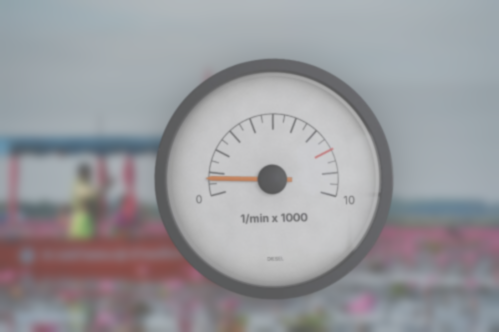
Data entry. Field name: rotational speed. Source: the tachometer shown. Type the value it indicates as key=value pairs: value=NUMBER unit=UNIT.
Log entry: value=750 unit=rpm
